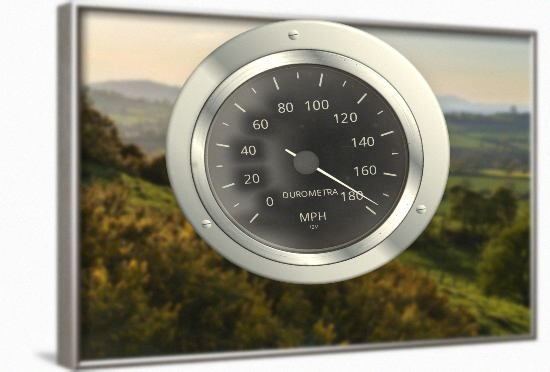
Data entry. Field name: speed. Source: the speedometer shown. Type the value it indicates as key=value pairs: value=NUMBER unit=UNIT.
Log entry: value=175 unit=mph
